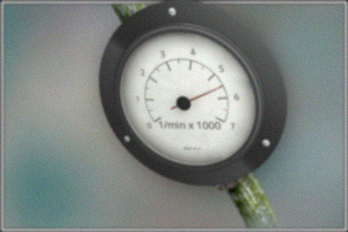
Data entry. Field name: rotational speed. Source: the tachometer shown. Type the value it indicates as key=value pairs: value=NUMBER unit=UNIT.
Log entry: value=5500 unit=rpm
